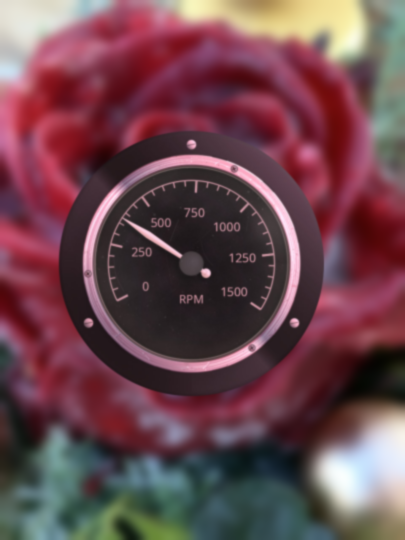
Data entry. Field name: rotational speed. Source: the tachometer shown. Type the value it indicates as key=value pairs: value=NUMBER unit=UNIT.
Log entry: value=375 unit=rpm
